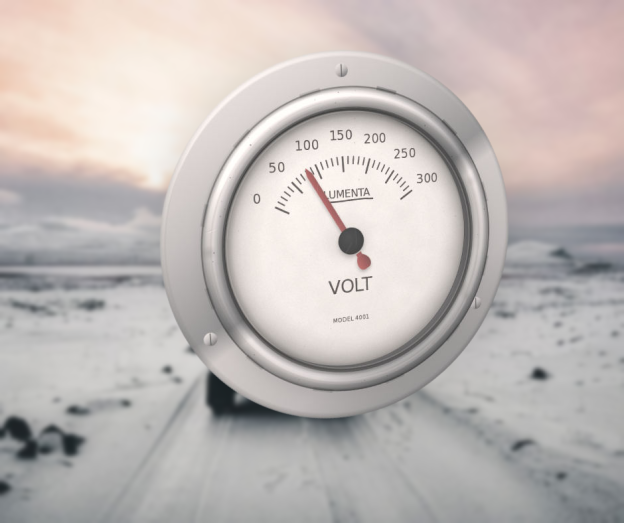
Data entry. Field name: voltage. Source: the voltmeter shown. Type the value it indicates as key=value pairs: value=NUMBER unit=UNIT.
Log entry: value=80 unit=V
